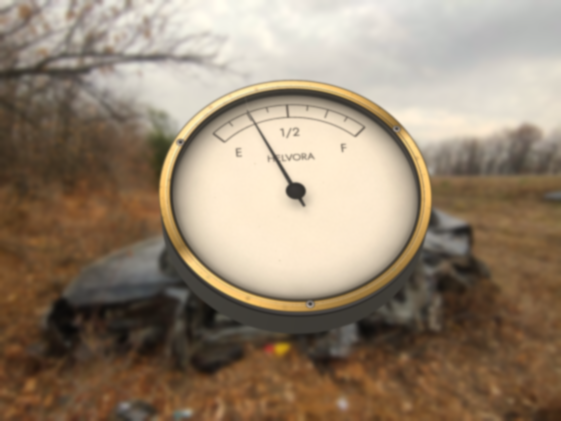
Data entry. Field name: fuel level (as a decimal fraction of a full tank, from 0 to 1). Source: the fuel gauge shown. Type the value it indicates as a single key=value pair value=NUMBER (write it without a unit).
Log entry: value=0.25
